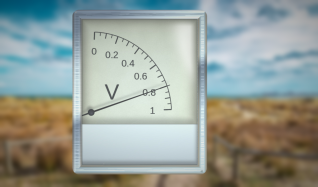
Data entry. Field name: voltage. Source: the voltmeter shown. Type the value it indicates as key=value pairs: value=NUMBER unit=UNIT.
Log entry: value=0.8 unit=V
